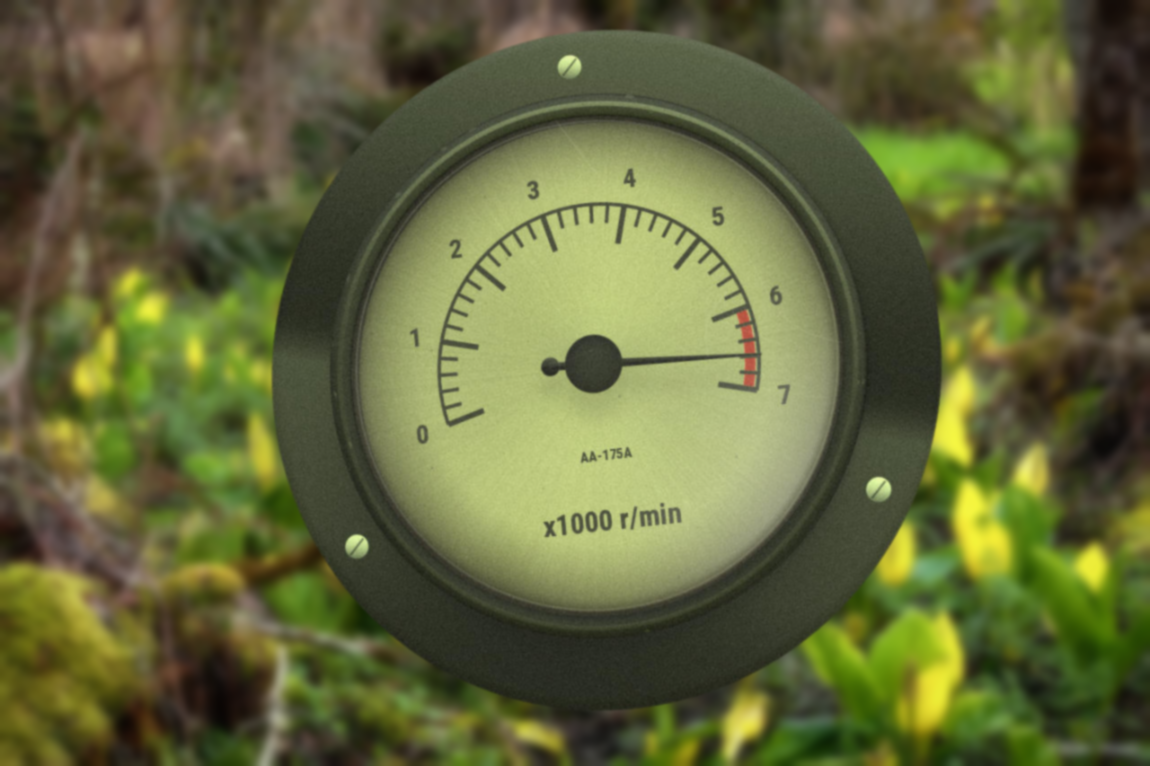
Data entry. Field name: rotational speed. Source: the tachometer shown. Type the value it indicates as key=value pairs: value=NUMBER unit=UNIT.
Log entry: value=6600 unit=rpm
